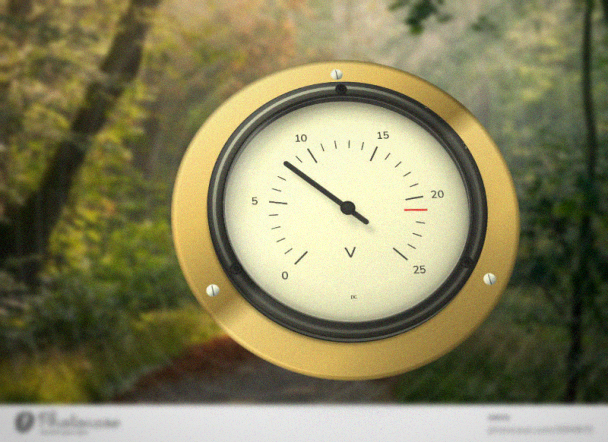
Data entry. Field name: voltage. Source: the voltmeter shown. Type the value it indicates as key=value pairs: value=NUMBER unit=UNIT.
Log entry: value=8 unit=V
